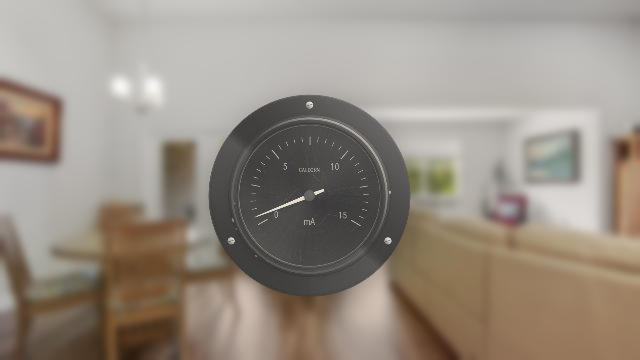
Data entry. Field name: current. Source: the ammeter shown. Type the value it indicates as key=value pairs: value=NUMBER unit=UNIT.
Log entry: value=0.5 unit=mA
